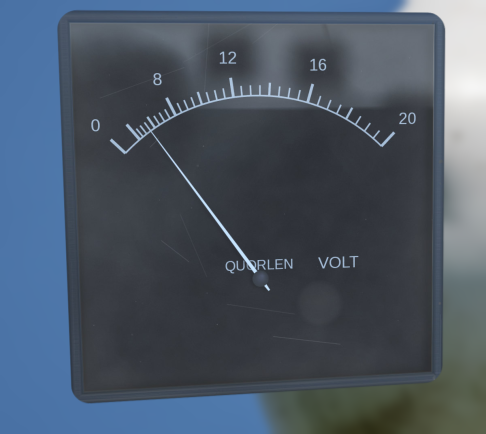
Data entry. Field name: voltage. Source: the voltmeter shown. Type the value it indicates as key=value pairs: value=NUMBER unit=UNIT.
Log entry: value=5.5 unit=V
